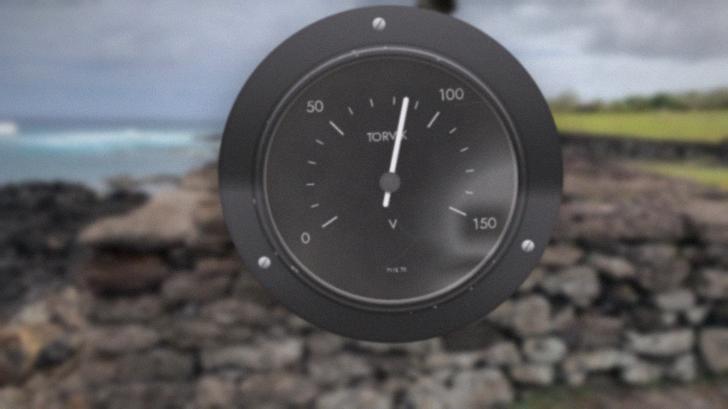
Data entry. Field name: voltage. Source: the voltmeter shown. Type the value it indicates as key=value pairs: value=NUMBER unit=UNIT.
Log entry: value=85 unit=V
